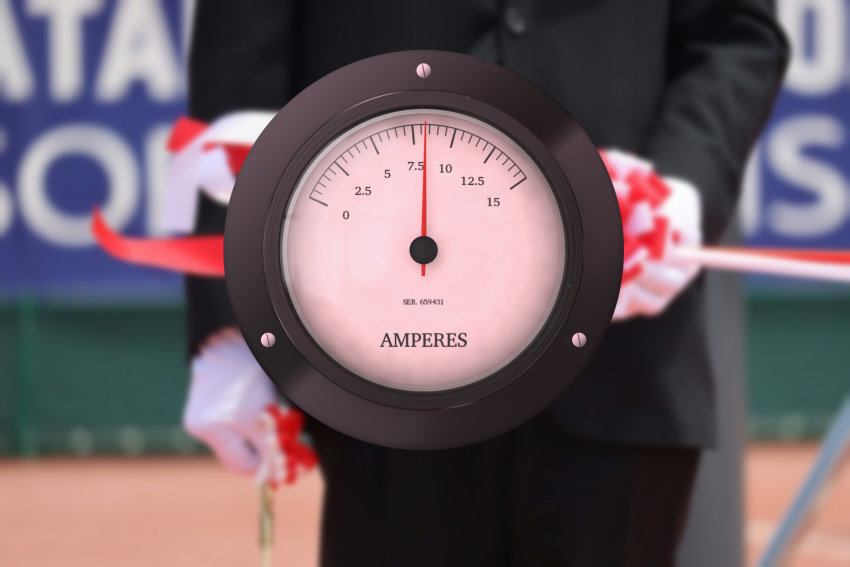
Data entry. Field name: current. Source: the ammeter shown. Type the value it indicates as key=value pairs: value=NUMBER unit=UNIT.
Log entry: value=8.25 unit=A
